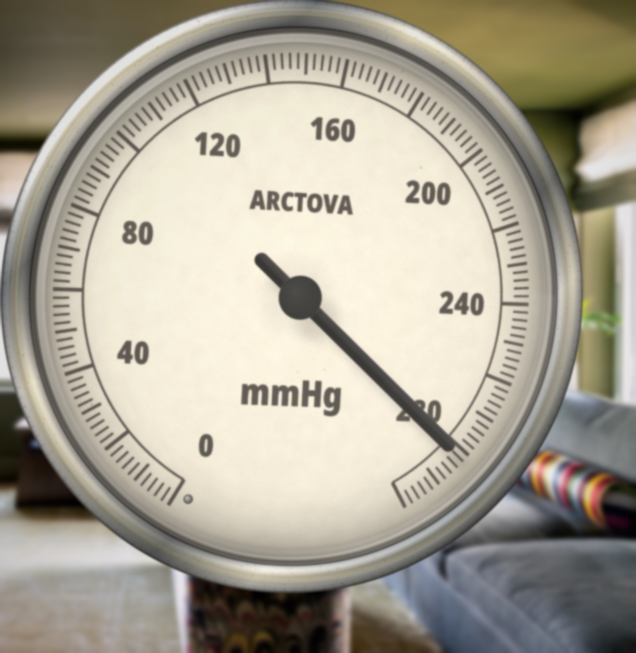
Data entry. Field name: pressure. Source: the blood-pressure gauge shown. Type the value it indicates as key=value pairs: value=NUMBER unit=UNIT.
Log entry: value=282 unit=mmHg
